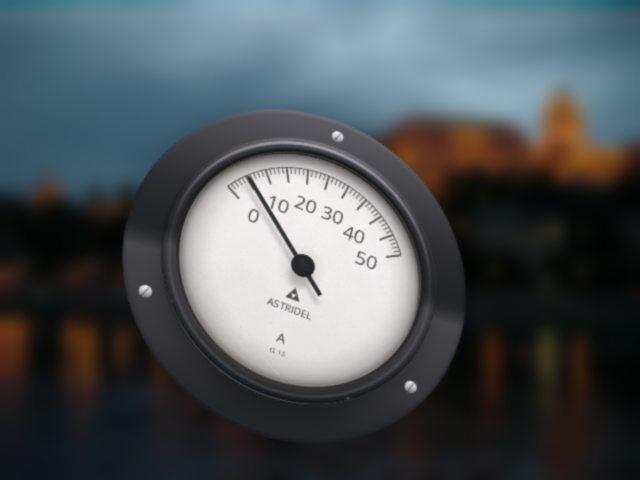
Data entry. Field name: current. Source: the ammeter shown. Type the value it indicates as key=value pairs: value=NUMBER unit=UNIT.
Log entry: value=5 unit=A
